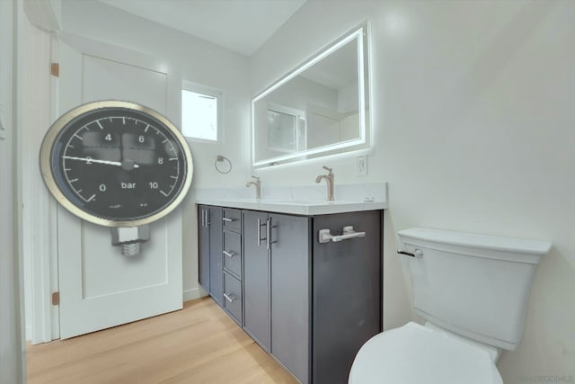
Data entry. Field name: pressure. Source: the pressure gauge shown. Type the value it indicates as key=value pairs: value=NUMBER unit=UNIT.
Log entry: value=2 unit=bar
